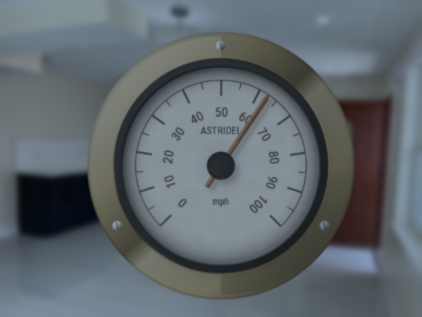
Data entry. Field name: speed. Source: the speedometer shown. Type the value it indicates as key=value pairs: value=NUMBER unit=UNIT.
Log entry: value=62.5 unit=mph
